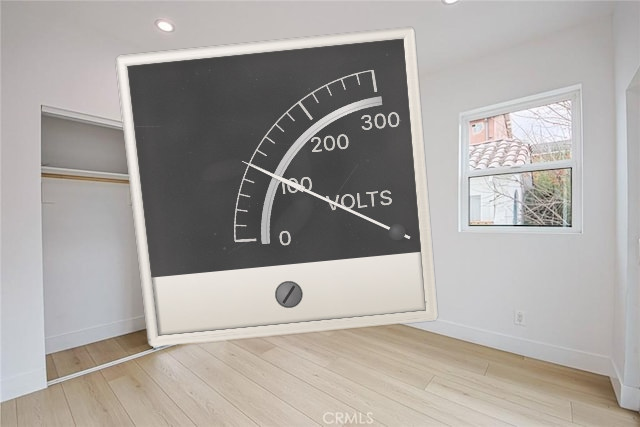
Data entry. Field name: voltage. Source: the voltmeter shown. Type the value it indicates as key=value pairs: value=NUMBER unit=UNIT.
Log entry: value=100 unit=V
